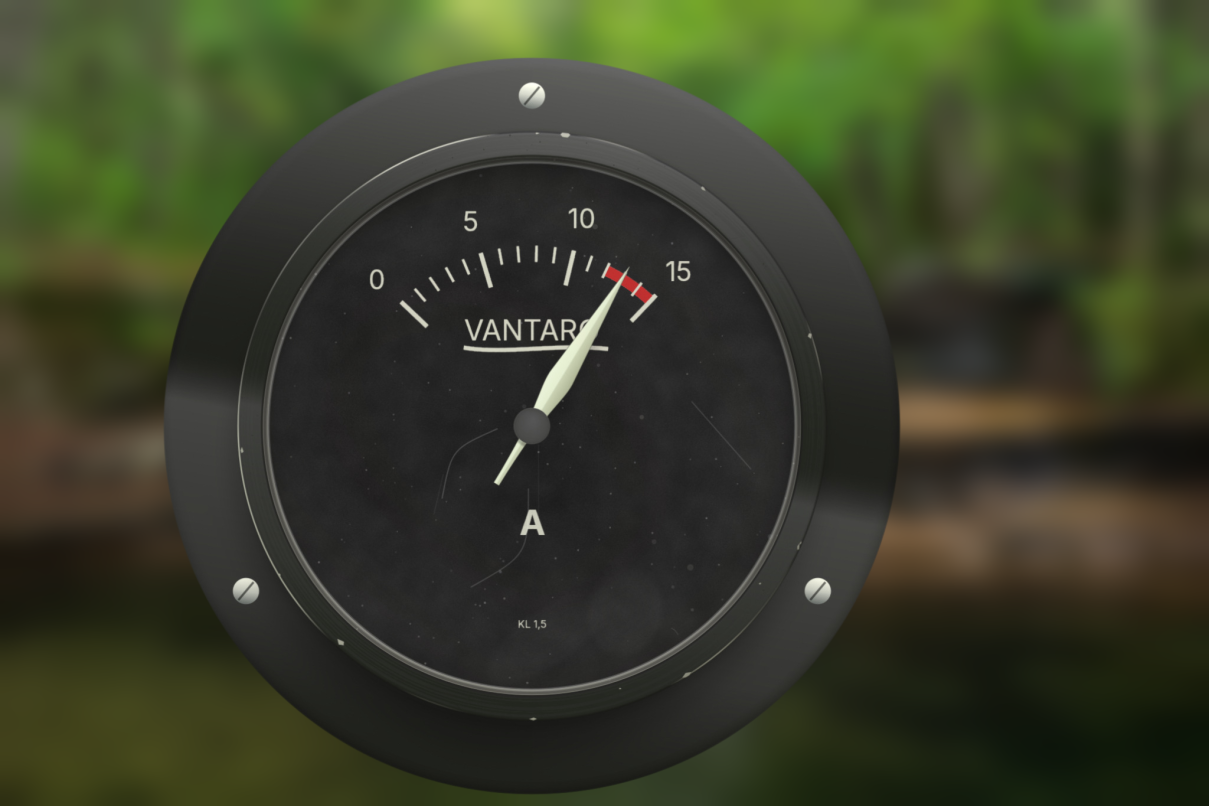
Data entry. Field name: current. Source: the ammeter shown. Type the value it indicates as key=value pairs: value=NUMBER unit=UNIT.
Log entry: value=13 unit=A
